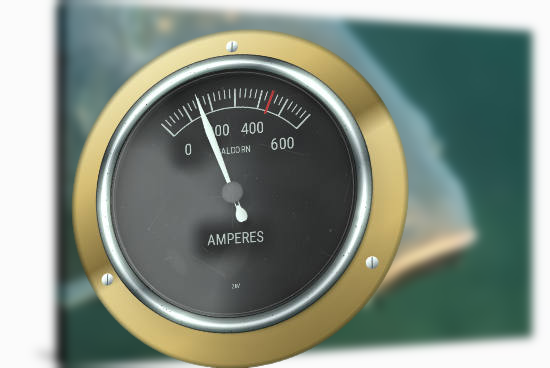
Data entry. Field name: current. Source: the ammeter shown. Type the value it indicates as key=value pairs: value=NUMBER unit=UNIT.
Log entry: value=160 unit=A
